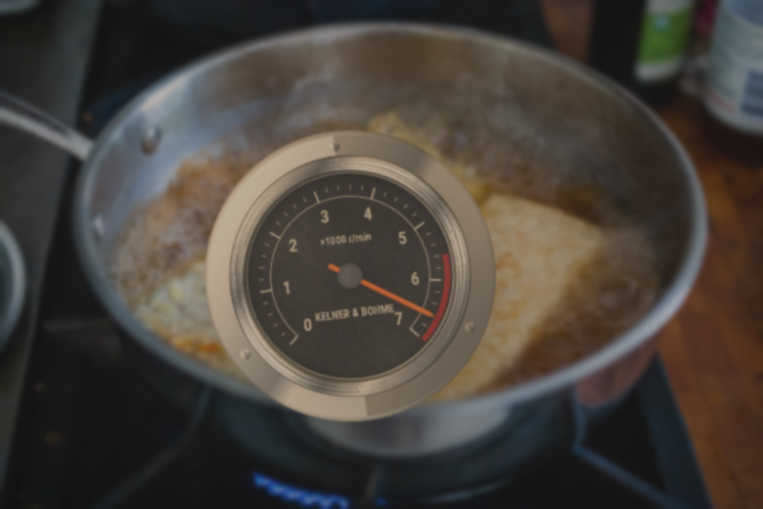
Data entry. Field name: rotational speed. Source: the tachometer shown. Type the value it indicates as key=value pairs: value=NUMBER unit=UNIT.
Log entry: value=6600 unit=rpm
